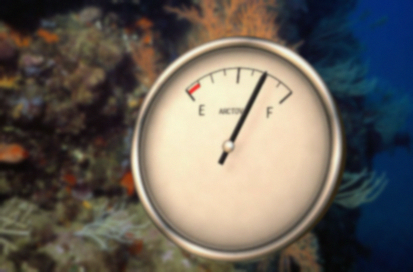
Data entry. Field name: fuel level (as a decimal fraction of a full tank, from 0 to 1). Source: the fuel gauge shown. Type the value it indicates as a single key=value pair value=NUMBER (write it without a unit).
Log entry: value=0.75
